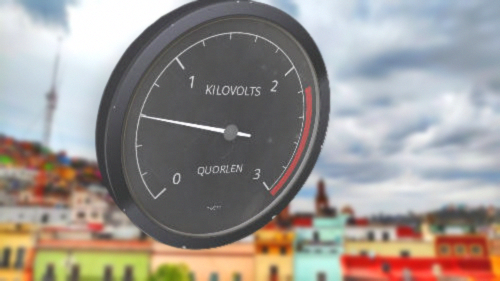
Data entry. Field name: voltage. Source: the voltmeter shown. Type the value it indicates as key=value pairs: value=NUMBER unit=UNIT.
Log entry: value=0.6 unit=kV
